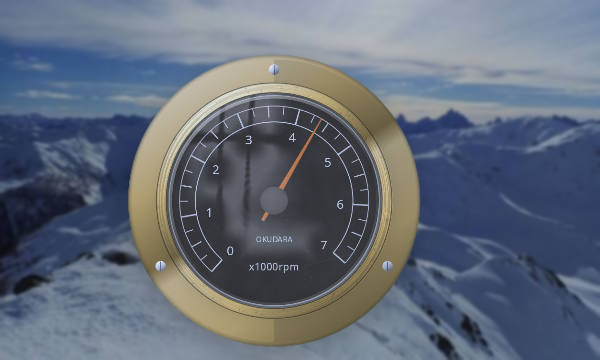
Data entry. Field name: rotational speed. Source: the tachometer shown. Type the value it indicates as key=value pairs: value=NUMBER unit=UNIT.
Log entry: value=4375 unit=rpm
